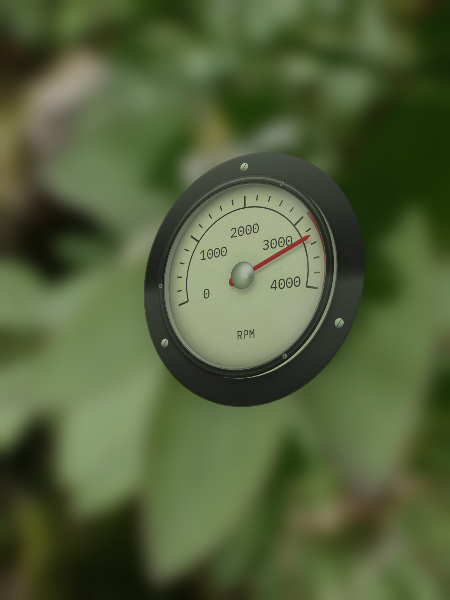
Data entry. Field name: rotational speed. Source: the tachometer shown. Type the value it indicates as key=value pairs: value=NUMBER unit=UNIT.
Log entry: value=3300 unit=rpm
